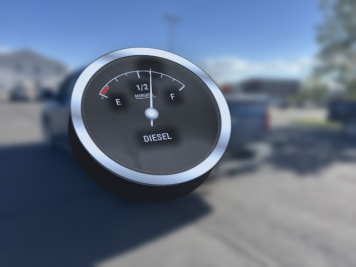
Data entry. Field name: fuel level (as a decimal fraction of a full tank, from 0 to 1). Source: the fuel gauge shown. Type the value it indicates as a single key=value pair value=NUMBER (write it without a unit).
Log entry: value=0.625
